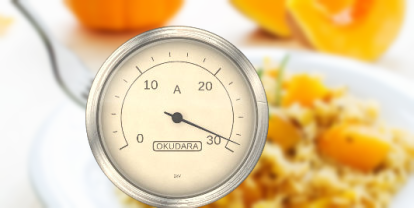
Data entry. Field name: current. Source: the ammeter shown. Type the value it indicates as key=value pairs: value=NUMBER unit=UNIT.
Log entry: value=29 unit=A
